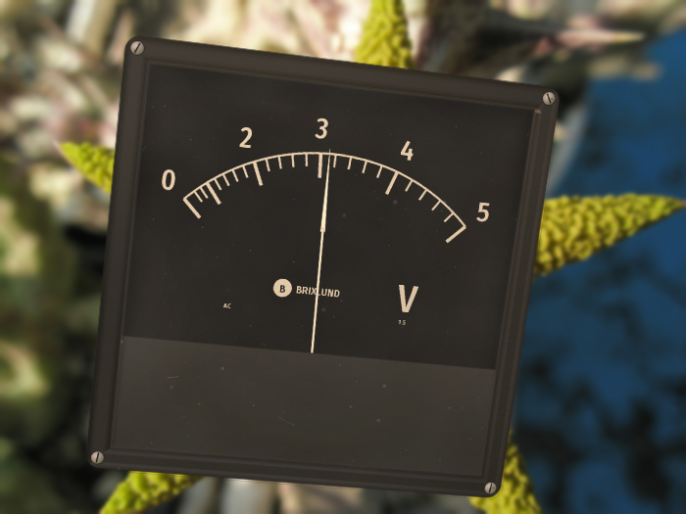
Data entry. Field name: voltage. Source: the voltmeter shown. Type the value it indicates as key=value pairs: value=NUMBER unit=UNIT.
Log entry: value=3.1 unit=V
